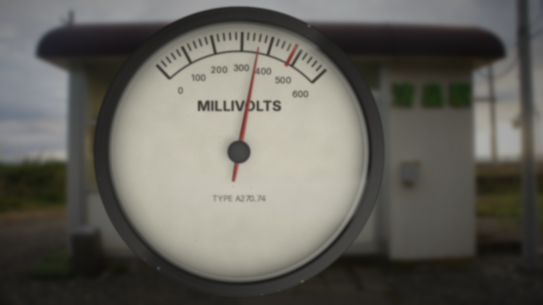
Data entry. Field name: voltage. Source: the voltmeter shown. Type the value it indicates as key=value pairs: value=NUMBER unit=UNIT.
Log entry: value=360 unit=mV
